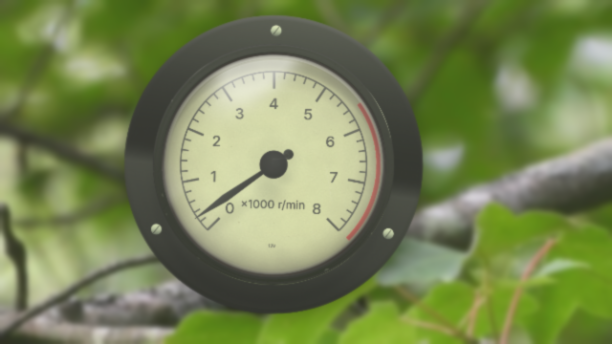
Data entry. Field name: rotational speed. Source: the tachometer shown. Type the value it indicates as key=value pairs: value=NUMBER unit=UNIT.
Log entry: value=300 unit=rpm
